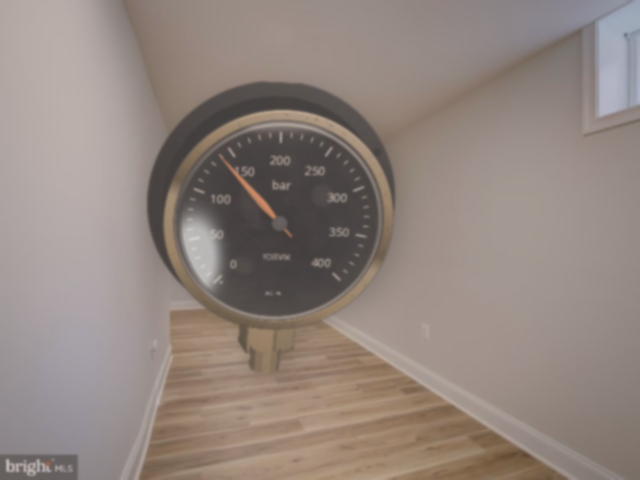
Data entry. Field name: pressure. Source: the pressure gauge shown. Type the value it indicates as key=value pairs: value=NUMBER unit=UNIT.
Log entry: value=140 unit=bar
